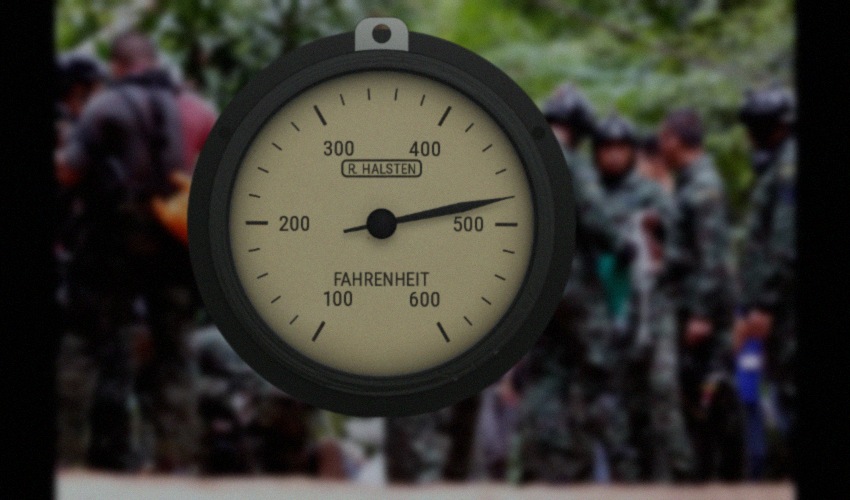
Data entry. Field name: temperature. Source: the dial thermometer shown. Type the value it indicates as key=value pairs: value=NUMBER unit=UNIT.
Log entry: value=480 unit=°F
